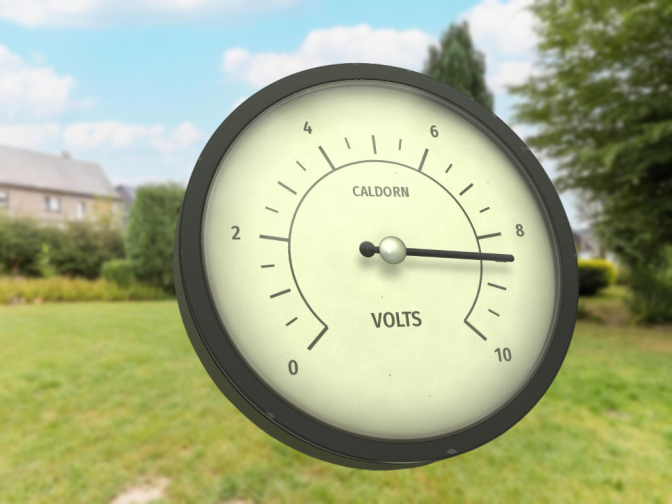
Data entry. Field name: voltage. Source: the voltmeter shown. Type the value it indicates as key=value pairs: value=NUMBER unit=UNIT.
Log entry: value=8.5 unit=V
